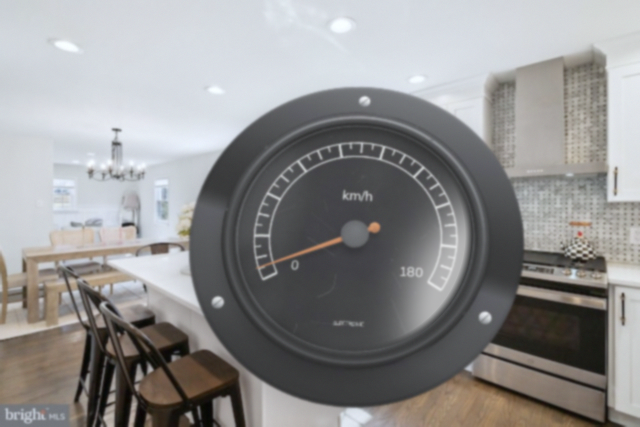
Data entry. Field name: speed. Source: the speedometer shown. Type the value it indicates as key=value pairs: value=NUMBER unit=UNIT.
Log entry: value=5 unit=km/h
